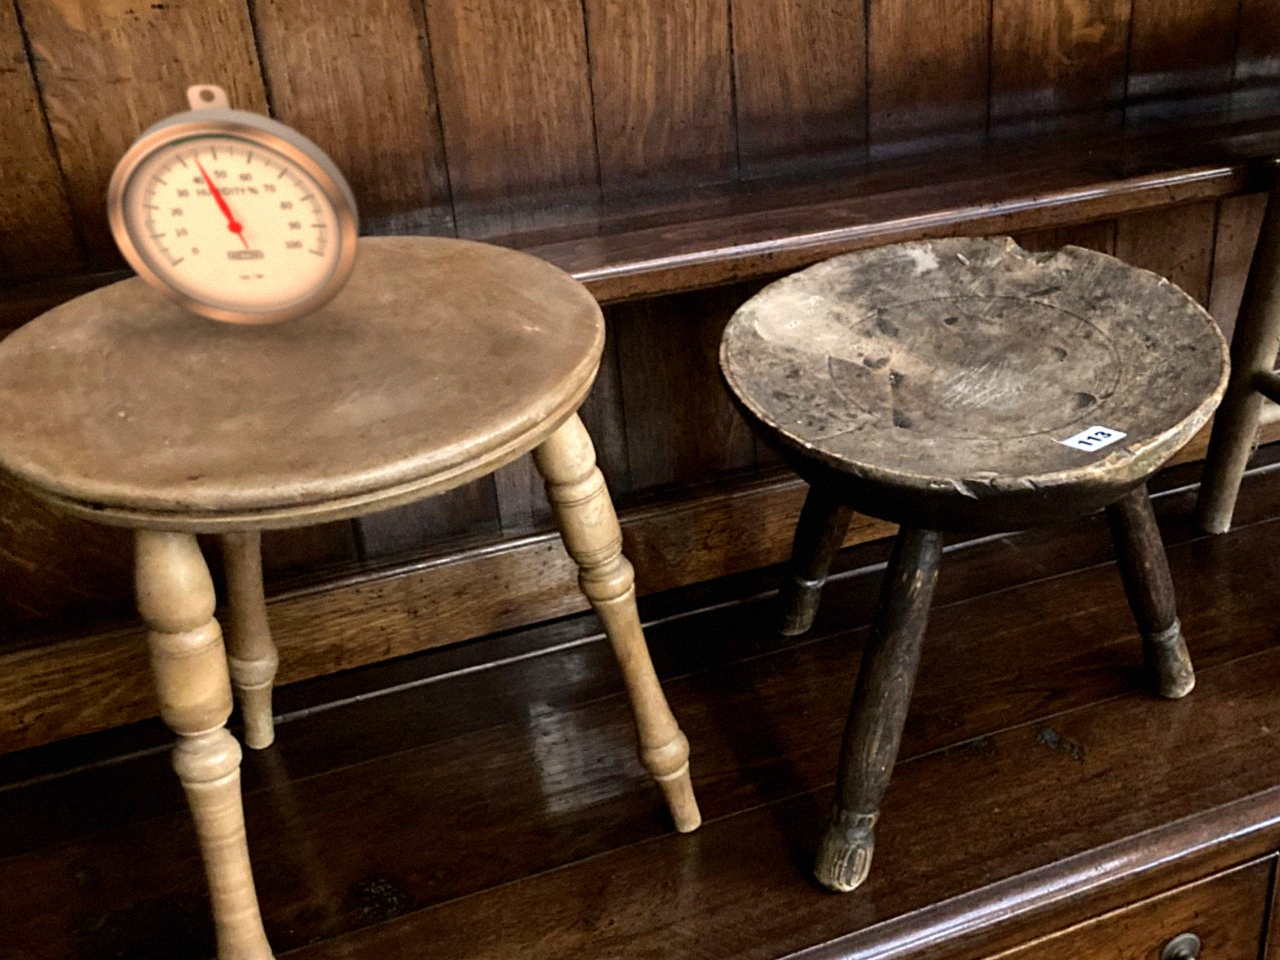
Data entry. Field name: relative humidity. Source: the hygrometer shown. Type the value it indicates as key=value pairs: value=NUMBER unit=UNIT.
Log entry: value=45 unit=%
